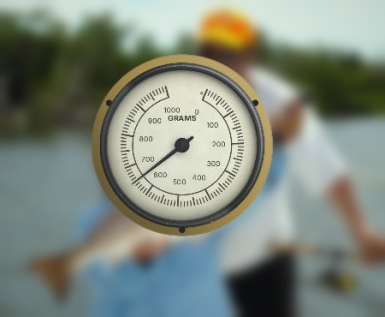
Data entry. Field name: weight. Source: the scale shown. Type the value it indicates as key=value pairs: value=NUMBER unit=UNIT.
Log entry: value=650 unit=g
